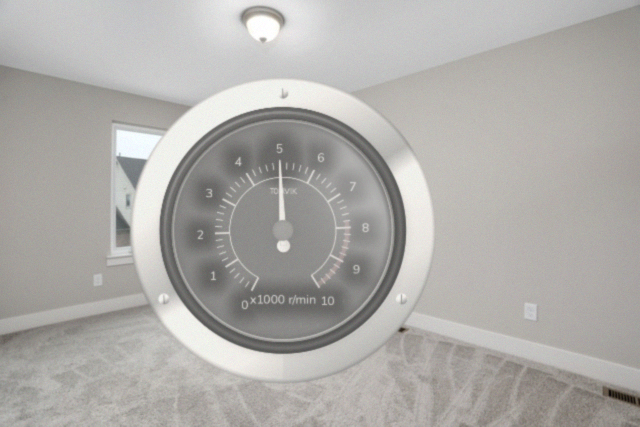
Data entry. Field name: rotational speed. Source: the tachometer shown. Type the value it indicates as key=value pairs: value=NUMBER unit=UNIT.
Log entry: value=5000 unit=rpm
